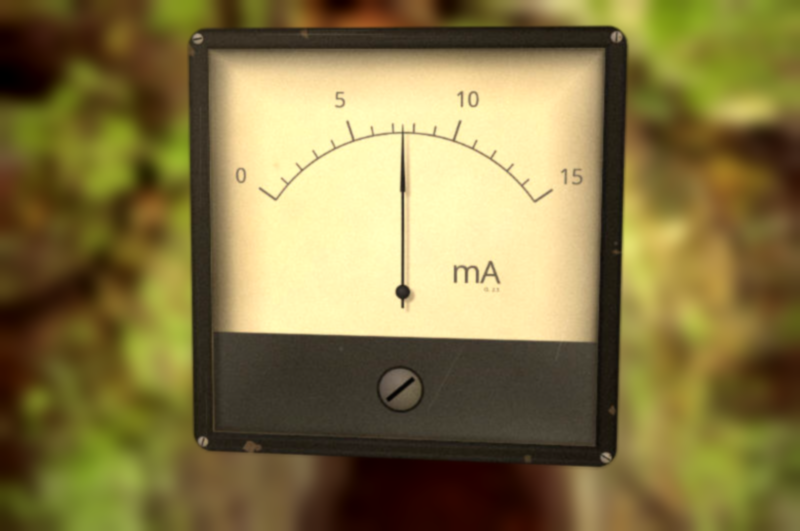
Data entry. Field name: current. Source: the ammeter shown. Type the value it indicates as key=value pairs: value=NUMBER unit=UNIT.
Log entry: value=7.5 unit=mA
